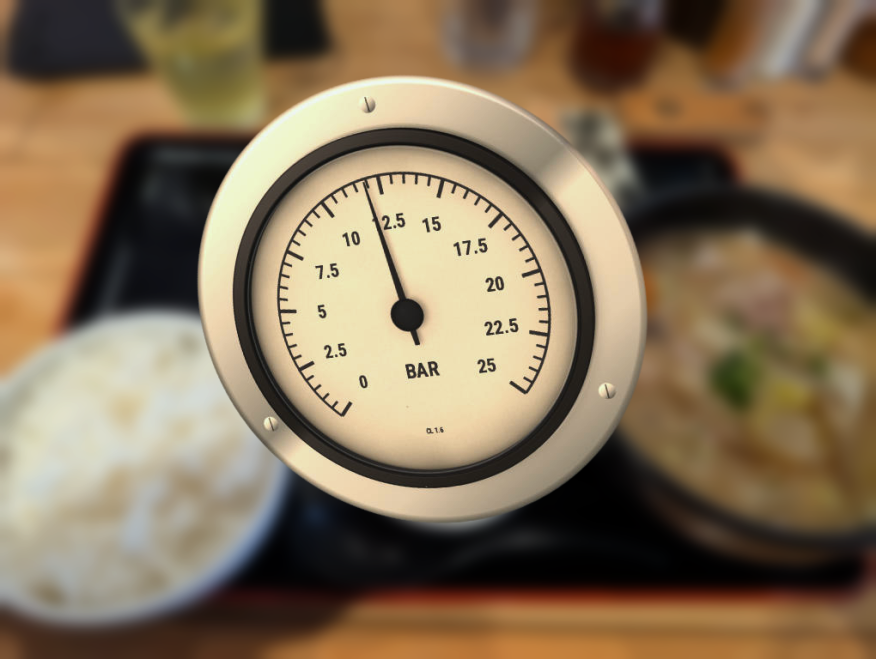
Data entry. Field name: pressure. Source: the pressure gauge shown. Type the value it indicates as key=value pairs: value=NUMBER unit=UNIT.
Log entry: value=12 unit=bar
